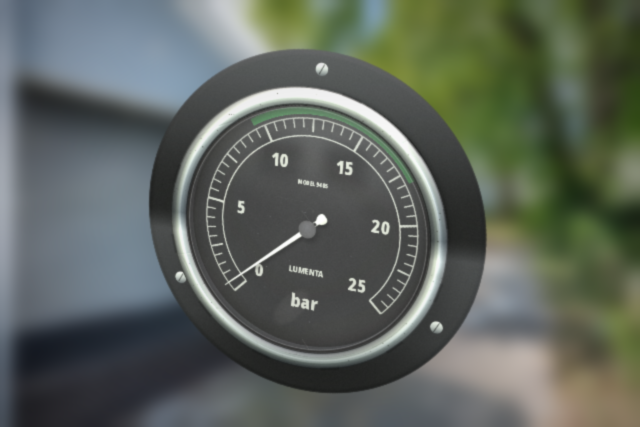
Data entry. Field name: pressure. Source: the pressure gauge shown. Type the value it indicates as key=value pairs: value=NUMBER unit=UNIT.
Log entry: value=0.5 unit=bar
